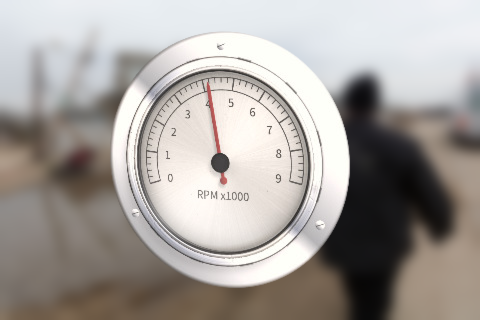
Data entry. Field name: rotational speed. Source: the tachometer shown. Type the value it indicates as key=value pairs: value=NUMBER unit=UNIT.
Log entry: value=4200 unit=rpm
